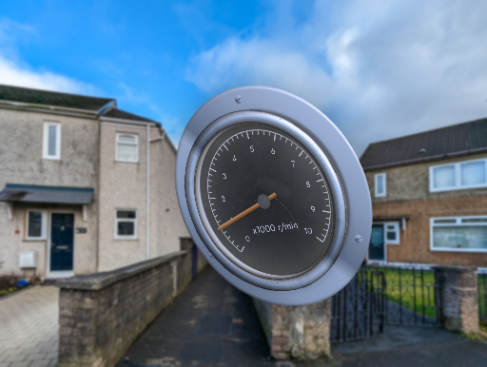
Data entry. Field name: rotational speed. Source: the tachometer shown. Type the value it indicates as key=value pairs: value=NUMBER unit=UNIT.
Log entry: value=1000 unit=rpm
